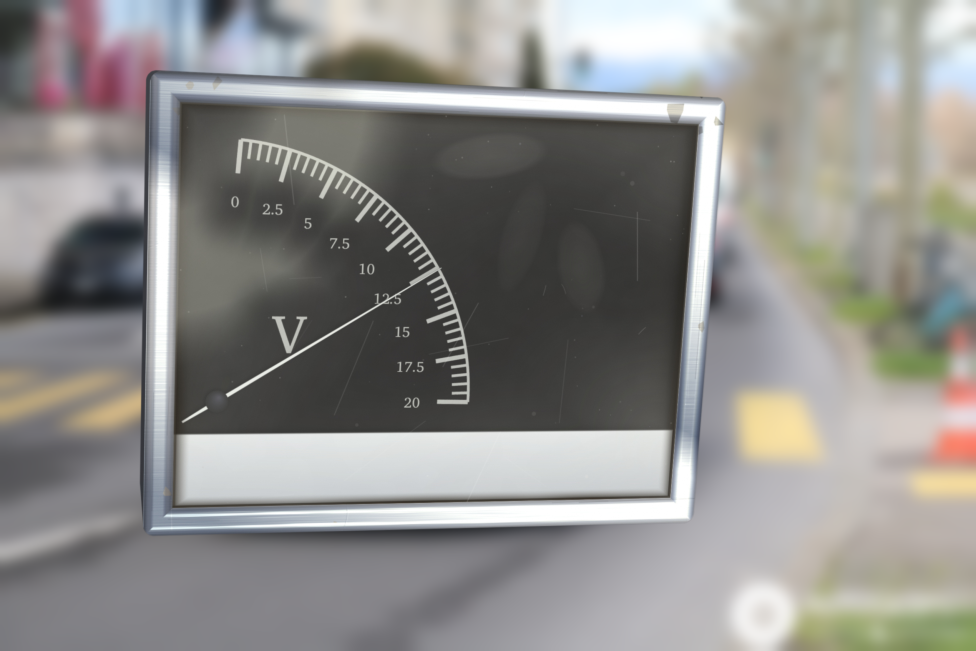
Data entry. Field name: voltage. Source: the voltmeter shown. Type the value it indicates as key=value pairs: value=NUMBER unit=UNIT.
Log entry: value=12.5 unit=V
